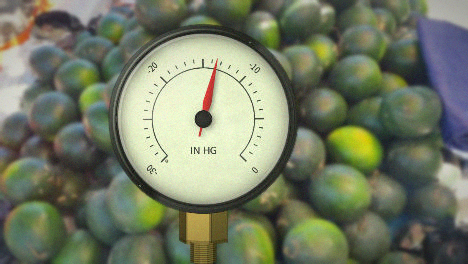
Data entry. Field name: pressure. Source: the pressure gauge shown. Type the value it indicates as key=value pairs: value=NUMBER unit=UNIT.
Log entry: value=-13.5 unit=inHg
